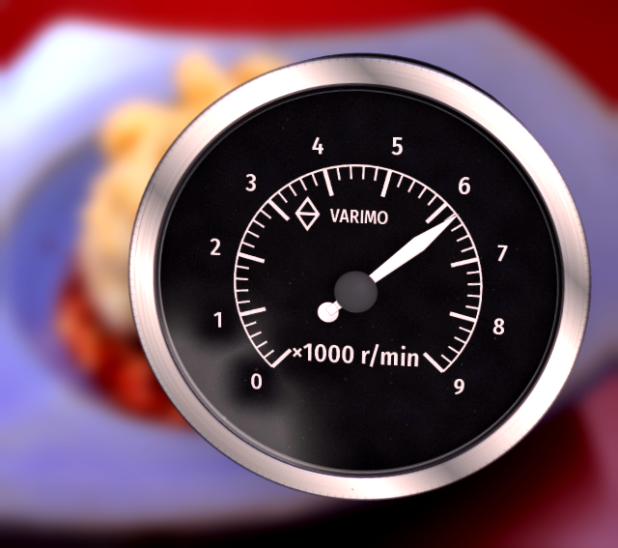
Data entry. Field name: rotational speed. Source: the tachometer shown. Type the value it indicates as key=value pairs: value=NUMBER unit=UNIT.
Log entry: value=6200 unit=rpm
